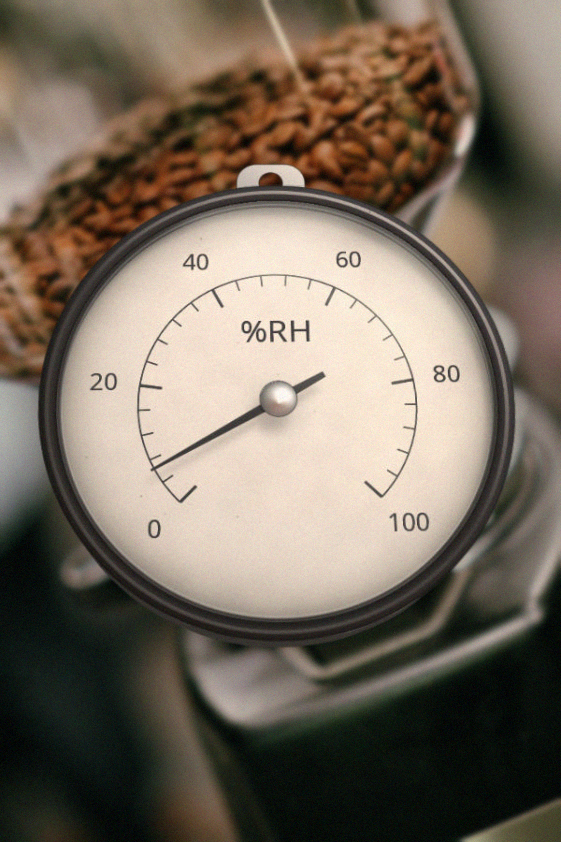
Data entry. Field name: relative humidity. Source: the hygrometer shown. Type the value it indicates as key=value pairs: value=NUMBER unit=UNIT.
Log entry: value=6 unit=%
